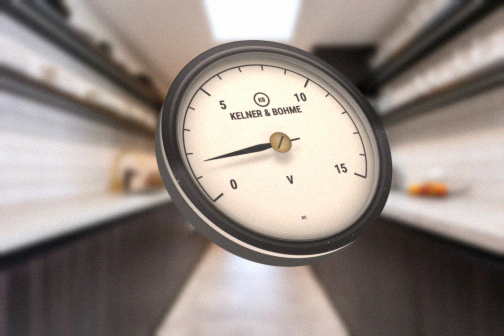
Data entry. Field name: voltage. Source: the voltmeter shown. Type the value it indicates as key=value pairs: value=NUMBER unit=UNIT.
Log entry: value=1.5 unit=V
